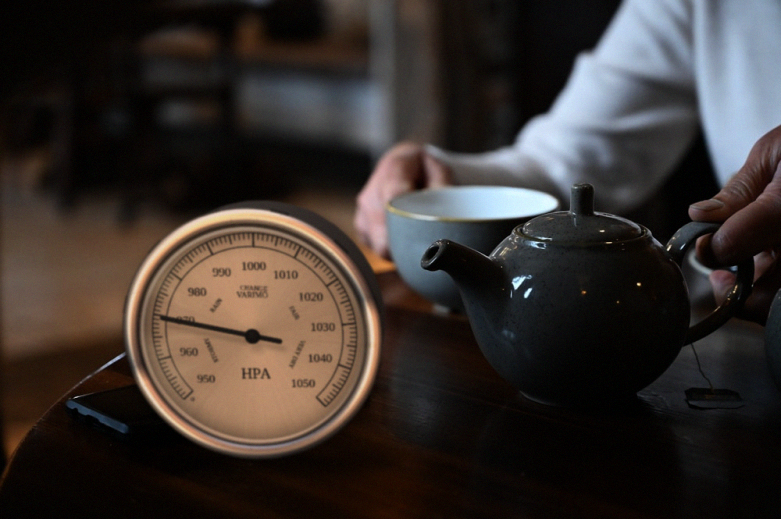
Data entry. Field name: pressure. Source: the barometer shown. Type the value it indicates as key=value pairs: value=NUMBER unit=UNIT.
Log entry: value=970 unit=hPa
